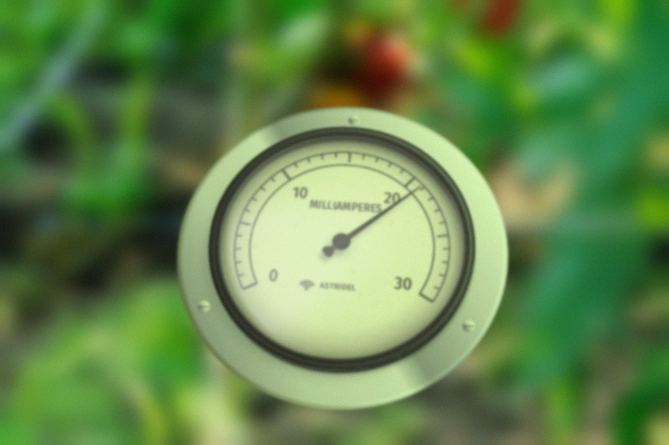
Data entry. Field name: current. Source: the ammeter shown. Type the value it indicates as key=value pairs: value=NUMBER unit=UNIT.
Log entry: value=21 unit=mA
